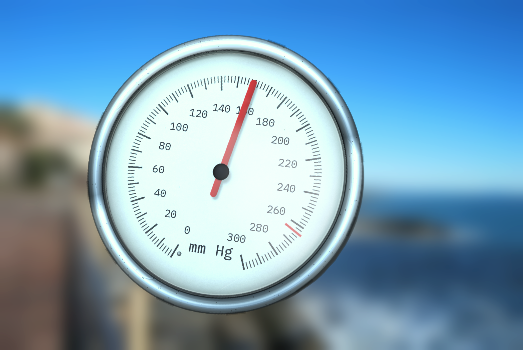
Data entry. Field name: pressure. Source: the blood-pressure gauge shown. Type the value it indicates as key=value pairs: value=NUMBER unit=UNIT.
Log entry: value=160 unit=mmHg
